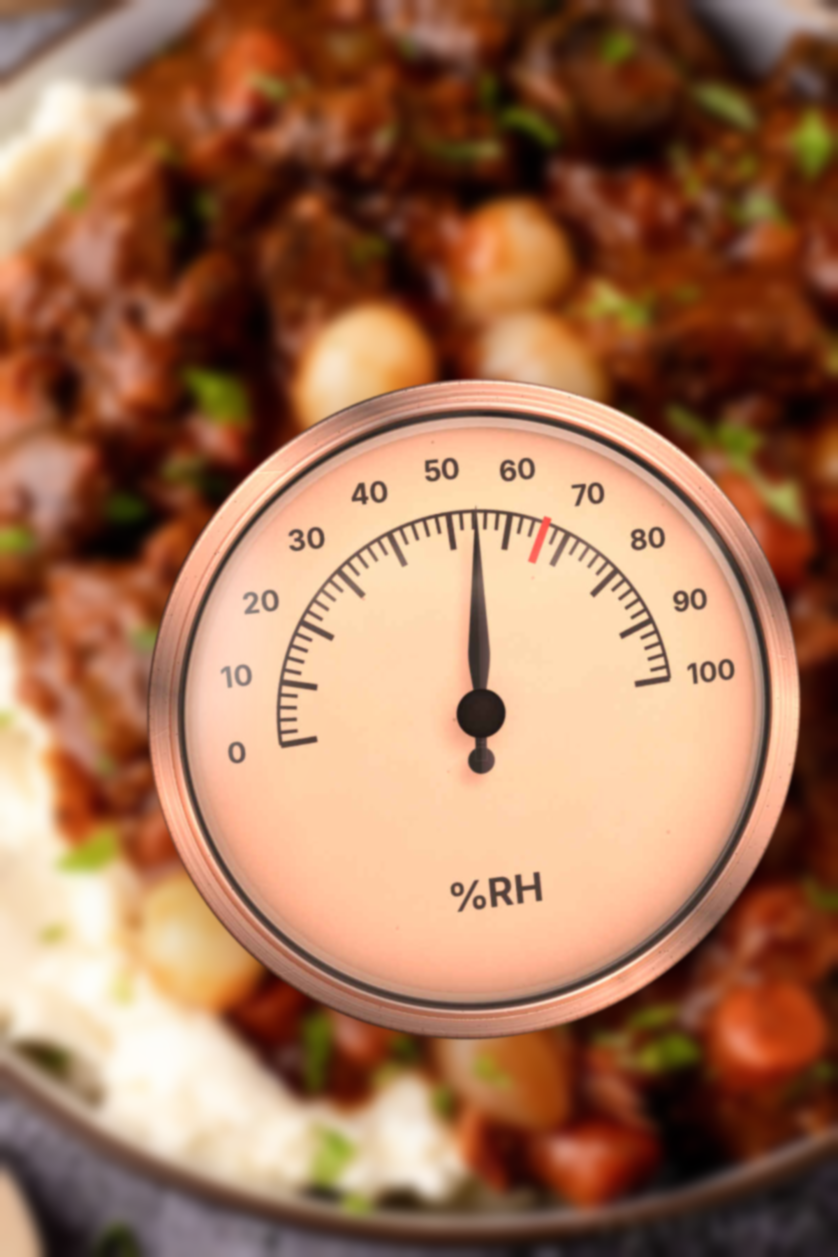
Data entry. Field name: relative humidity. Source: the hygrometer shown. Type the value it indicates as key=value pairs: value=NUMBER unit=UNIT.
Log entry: value=54 unit=%
